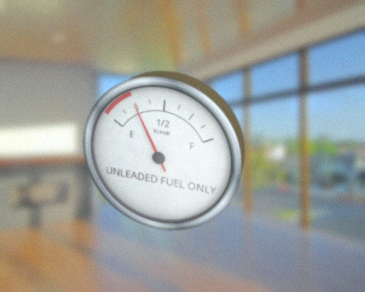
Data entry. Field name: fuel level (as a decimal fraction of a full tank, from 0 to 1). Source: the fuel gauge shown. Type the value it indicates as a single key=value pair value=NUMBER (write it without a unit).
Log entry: value=0.25
